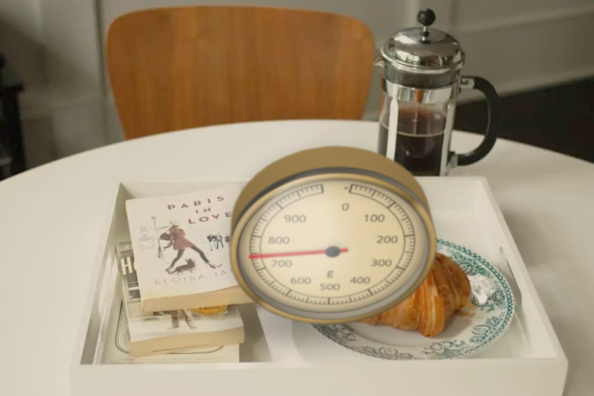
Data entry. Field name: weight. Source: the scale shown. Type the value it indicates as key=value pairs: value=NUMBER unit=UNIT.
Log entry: value=750 unit=g
